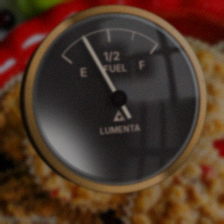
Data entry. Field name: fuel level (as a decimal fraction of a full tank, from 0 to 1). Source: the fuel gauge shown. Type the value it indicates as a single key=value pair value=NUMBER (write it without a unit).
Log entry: value=0.25
